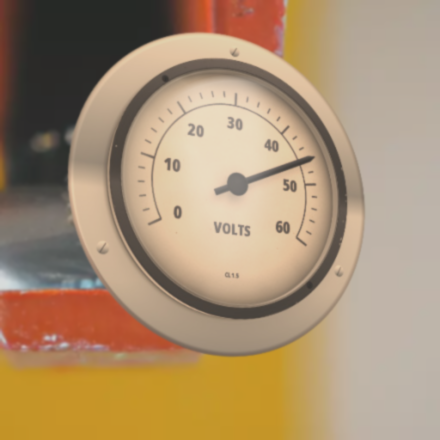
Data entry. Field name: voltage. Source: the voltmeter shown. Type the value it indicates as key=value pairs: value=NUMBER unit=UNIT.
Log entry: value=46 unit=V
